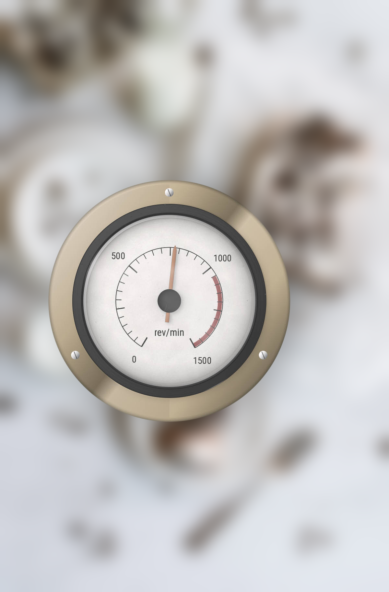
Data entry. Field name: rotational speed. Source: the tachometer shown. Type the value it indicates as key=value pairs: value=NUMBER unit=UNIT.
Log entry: value=775 unit=rpm
